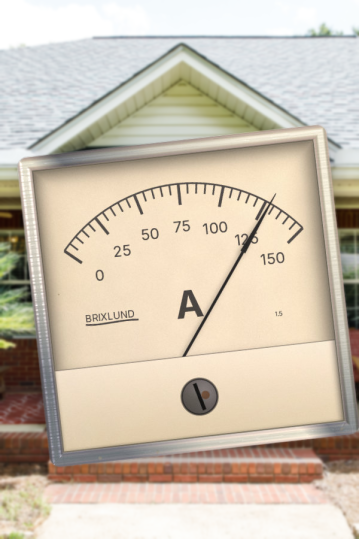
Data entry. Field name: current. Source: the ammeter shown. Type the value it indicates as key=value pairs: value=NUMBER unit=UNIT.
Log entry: value=127.5 unit=A
